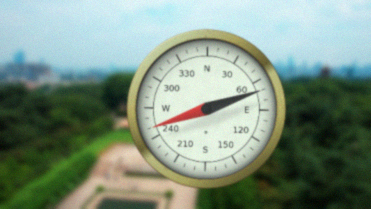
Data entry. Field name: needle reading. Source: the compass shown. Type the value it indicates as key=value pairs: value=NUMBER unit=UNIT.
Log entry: value=250 unit=°
